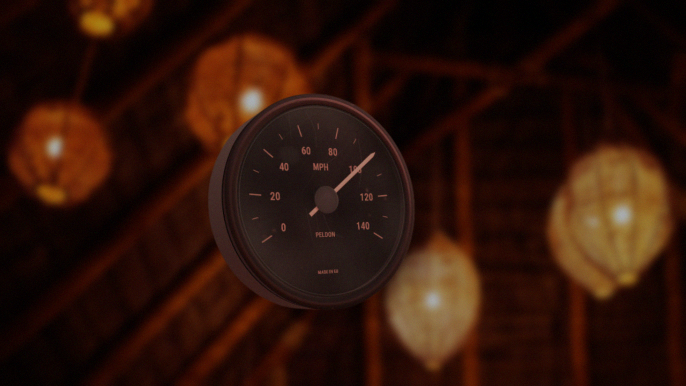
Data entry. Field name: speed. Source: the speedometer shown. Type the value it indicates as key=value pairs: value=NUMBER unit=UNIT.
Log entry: value=100 unit=mph
